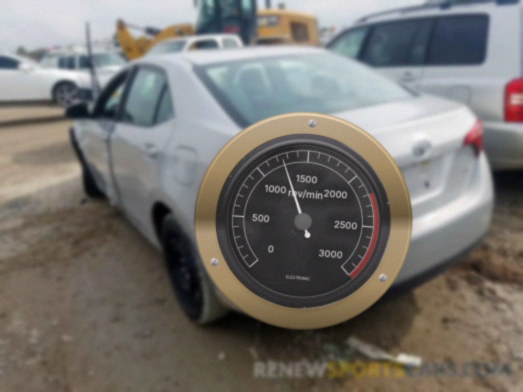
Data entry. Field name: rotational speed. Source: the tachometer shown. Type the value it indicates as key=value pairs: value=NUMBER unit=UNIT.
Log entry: value=1250 unit=rpm
